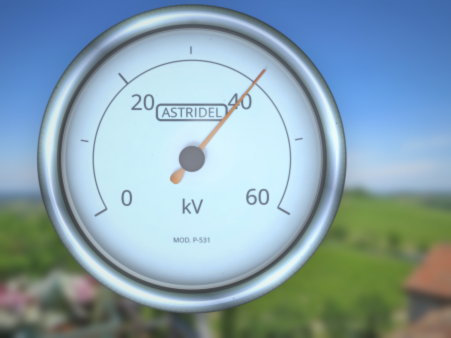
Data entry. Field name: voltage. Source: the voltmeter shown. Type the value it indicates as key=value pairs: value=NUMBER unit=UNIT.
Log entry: value=40 unit=kV
